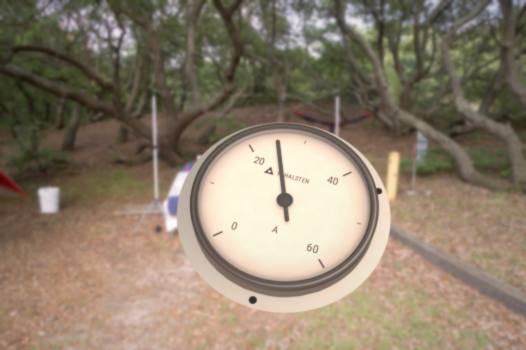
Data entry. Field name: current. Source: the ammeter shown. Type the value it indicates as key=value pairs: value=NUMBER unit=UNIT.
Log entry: value=25 unit=A
